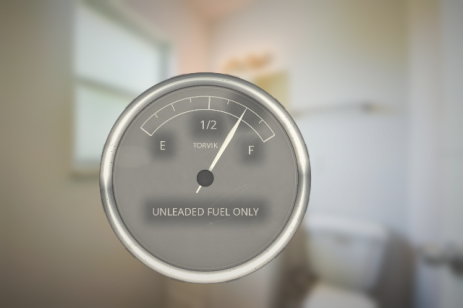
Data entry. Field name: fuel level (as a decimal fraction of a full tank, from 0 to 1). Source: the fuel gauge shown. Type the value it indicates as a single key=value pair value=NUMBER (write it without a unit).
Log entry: value=0.75
